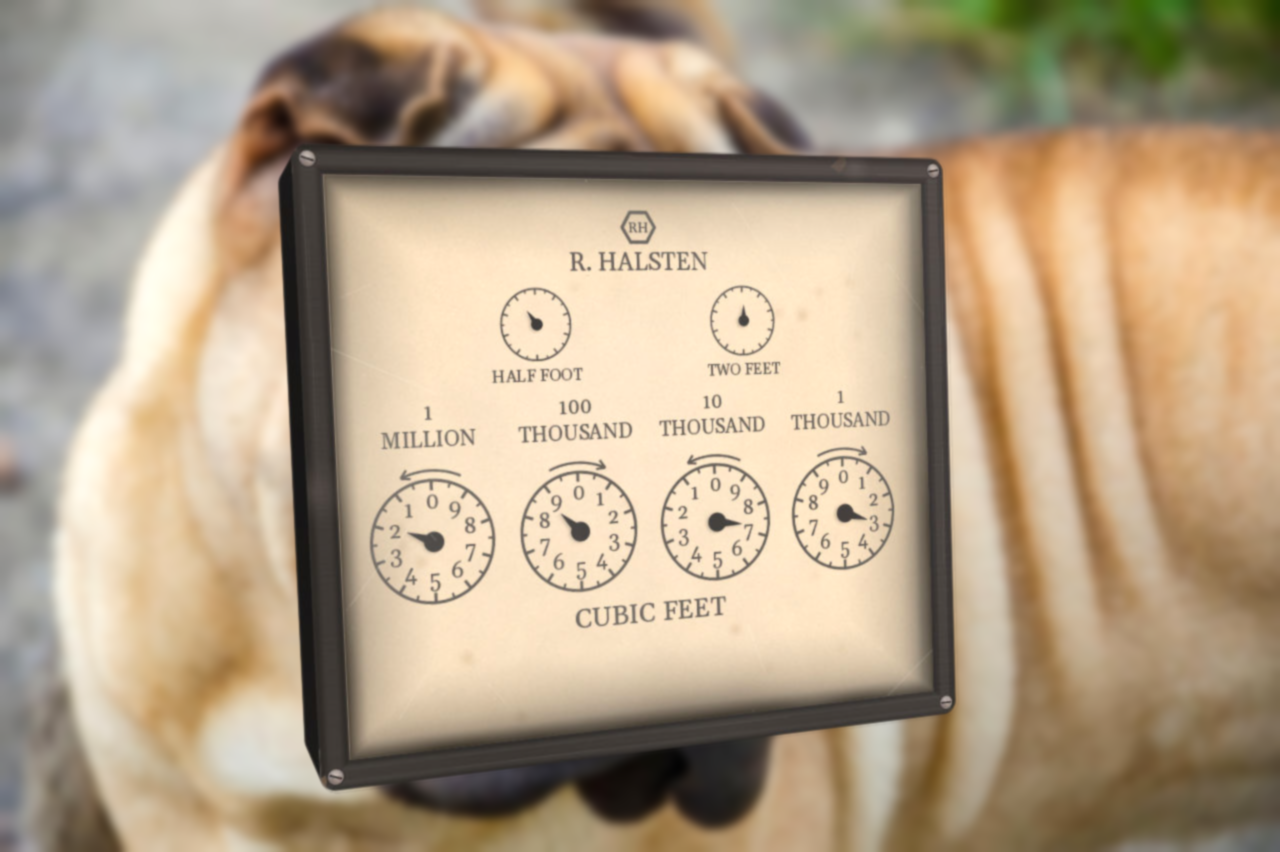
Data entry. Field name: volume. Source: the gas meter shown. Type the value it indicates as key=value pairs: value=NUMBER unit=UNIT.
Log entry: value=187300 unit=ft³
